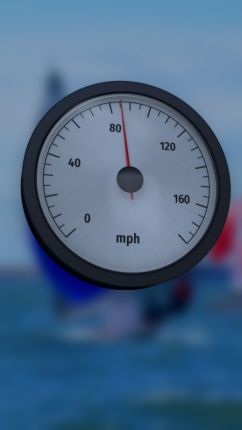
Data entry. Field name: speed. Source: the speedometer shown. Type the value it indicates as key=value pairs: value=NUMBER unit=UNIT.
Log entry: value=85 unit=mph
